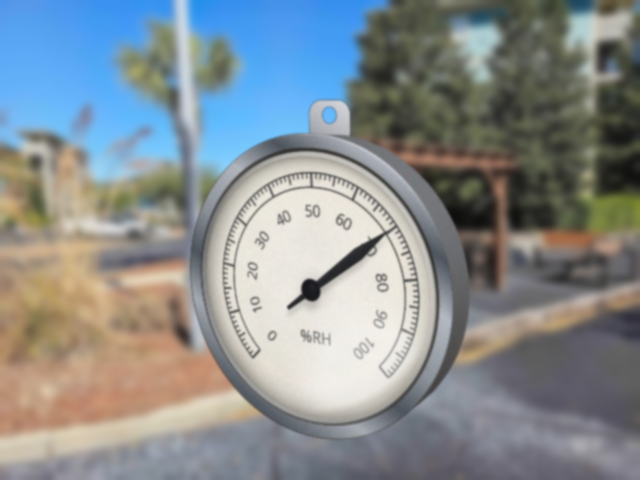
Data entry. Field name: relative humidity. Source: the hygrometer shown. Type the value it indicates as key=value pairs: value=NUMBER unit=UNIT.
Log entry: value=70 unit=%
